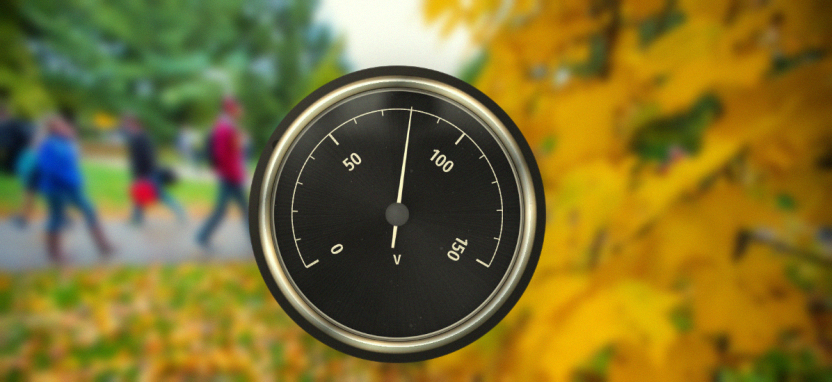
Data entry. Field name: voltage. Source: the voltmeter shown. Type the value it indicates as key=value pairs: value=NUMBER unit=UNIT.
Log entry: value=80 unit=V
